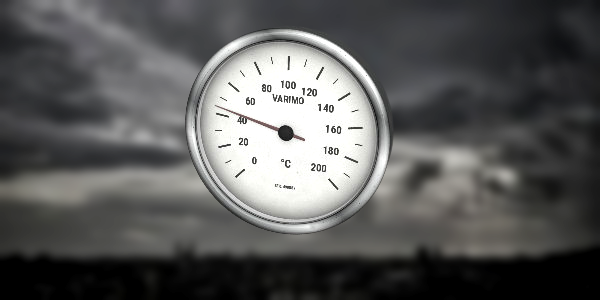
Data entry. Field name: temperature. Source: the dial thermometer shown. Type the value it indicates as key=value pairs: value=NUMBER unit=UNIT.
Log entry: value=45 unit=°C
